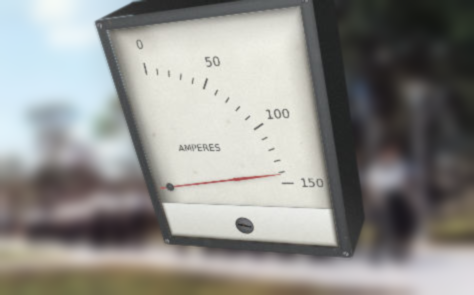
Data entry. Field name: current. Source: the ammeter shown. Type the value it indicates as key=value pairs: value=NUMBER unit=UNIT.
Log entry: value=140 unit=A
